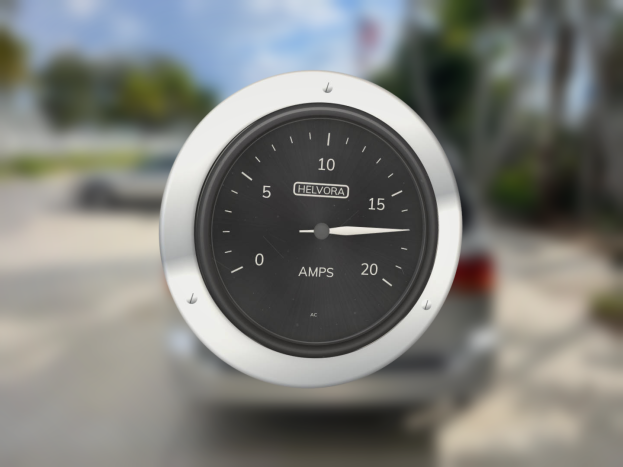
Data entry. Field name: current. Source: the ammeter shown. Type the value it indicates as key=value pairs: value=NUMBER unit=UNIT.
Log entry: value=17 unit=A
